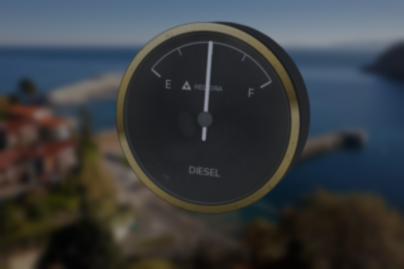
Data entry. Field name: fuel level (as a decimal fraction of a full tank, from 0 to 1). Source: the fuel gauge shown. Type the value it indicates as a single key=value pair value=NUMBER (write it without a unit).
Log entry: value=0.5
